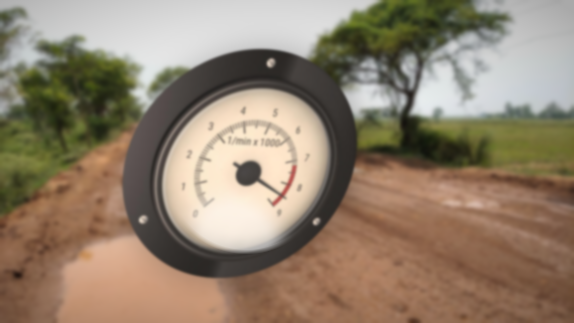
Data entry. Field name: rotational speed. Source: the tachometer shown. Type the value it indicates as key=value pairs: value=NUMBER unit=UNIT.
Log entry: value=8500 unit=rpm
